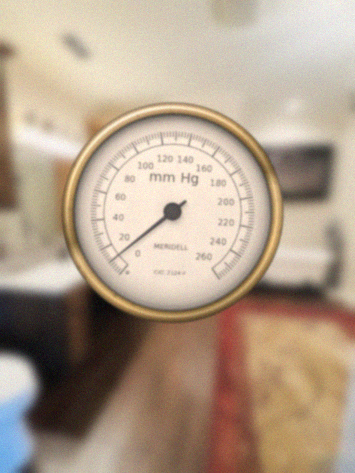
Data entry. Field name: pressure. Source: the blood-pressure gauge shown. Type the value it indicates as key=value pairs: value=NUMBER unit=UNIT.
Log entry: value=10 unit=mmHg
